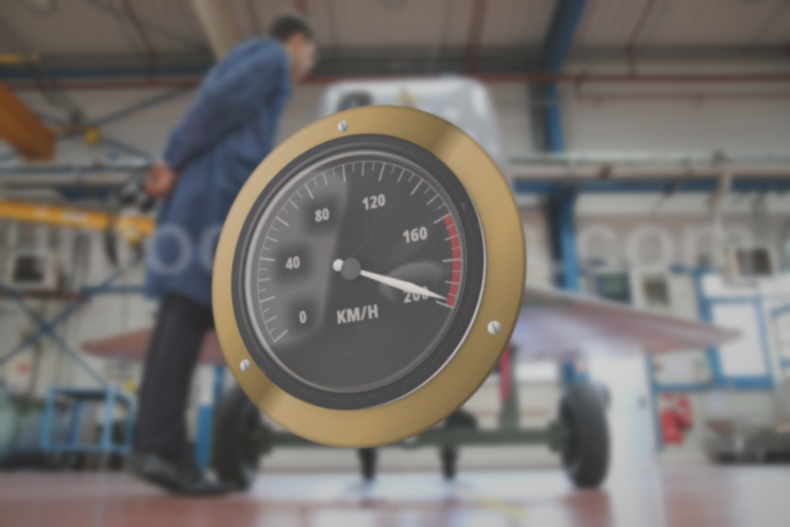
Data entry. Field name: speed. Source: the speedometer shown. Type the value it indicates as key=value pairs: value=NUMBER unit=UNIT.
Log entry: value=197.5 unit=km/h
